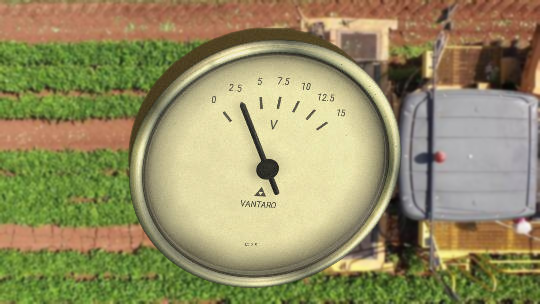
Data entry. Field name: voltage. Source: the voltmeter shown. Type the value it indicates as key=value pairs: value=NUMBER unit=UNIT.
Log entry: value=2.5 unit=V
